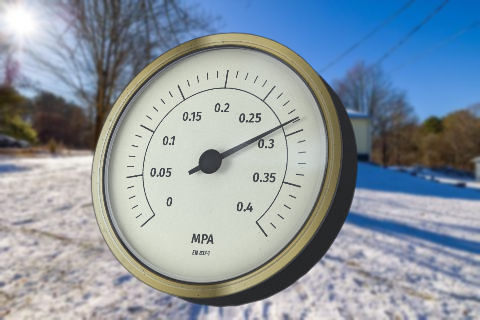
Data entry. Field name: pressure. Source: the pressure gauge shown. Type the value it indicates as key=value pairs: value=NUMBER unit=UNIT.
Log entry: value=0.29 unit=MPa
